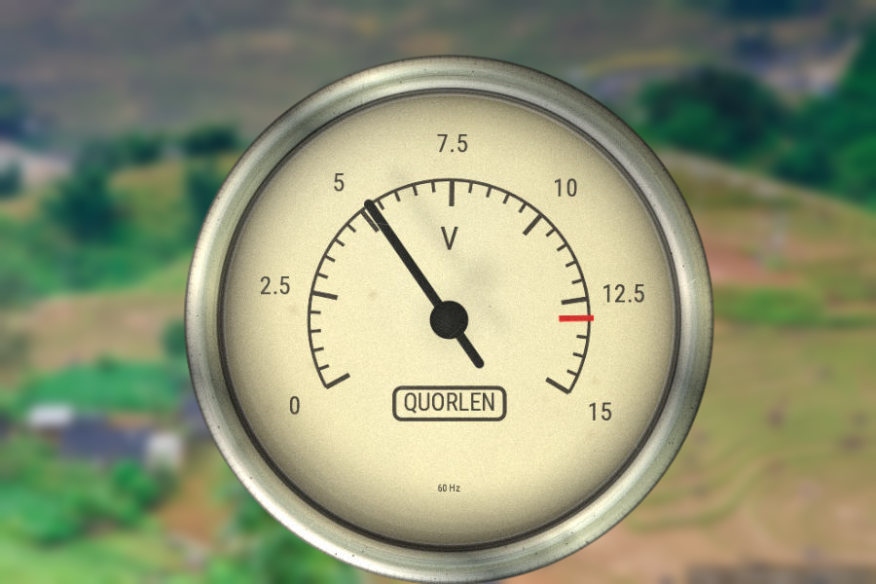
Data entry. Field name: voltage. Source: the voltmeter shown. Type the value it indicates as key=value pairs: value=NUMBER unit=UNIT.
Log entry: value=5.25 unit=V
